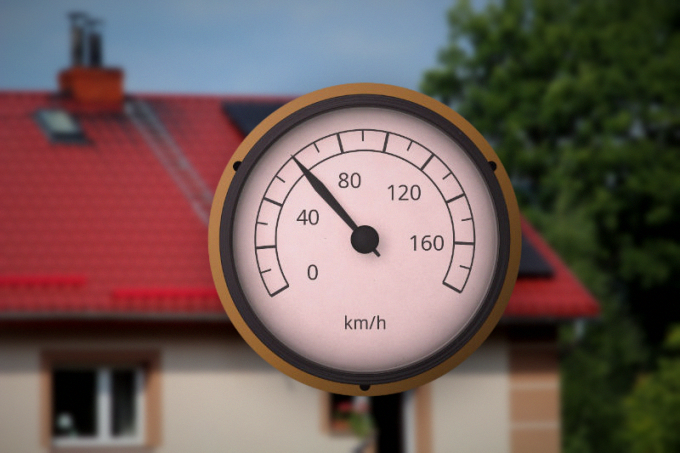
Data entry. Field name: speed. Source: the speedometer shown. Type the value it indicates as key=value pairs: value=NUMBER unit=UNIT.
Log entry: value=60 unit=km/h
